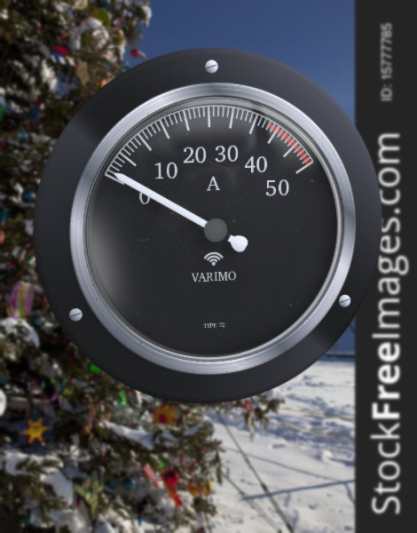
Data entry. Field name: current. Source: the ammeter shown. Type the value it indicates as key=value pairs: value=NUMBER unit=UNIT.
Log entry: value=1 unit=A
